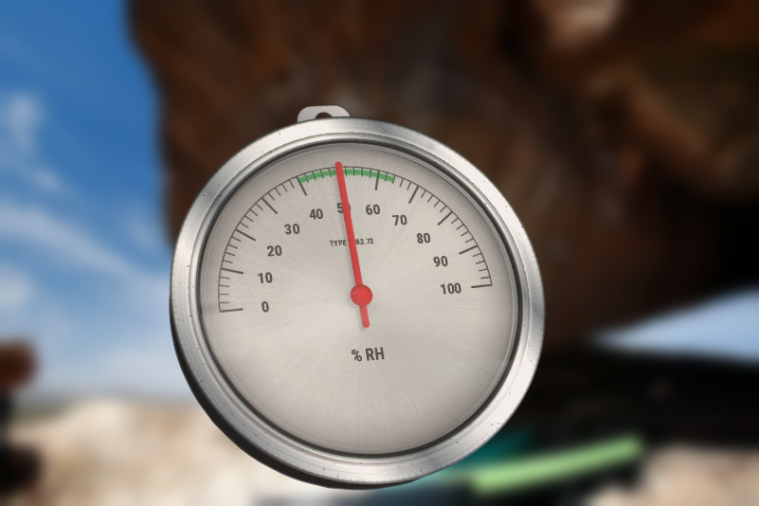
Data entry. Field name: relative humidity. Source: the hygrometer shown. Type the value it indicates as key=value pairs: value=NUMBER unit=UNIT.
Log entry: value=50 unit=%
